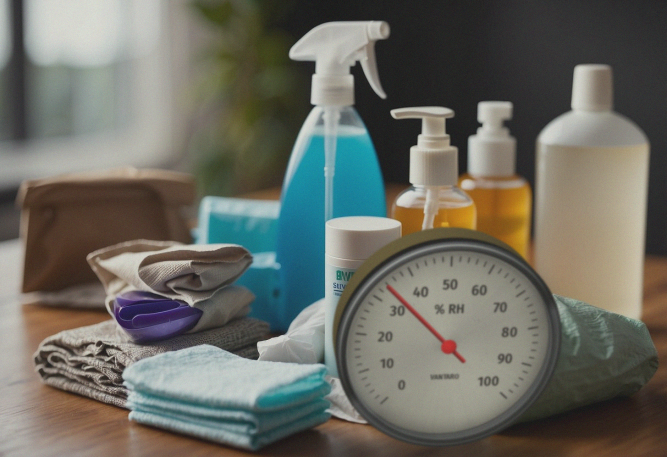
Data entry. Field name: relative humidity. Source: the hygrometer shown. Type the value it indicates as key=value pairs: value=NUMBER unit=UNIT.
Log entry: value=34 unit=%
